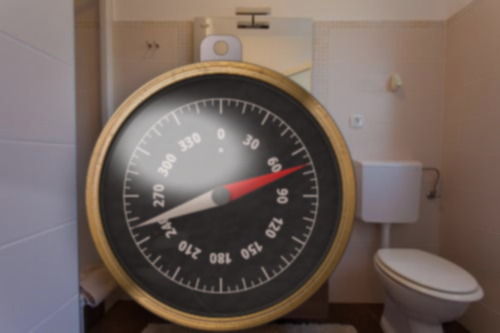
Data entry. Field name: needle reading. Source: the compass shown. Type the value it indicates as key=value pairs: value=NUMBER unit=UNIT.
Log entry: value=70 unit=°
